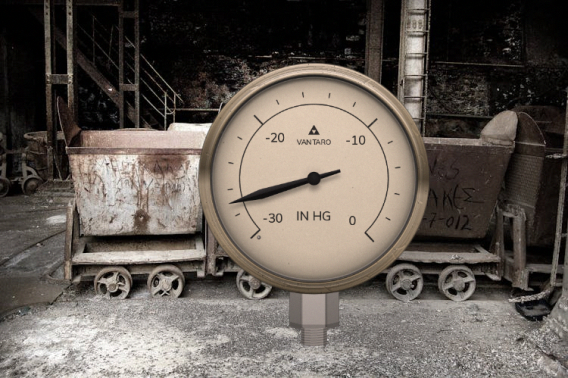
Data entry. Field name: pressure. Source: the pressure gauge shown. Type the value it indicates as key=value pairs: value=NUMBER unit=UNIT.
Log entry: value=-27 unit=inHg
